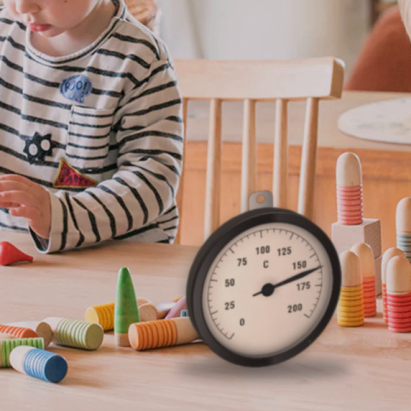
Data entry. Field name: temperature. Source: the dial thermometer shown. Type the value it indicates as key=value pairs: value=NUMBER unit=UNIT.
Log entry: value=160 unit=°C
